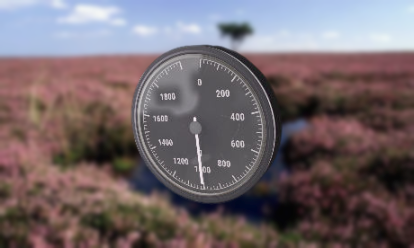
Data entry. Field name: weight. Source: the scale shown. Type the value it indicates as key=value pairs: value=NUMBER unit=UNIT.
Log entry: value=1000 unit=g
